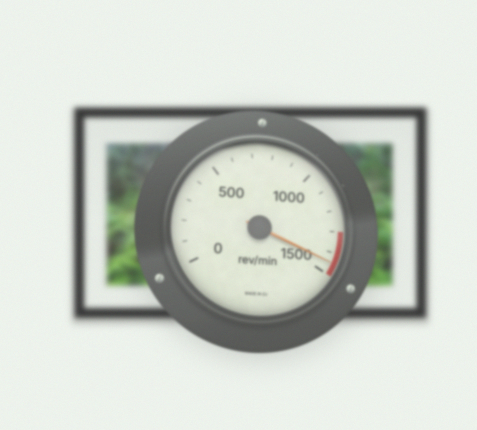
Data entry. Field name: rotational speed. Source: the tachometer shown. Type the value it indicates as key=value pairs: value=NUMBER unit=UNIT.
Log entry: value=1450 unit=rpm
